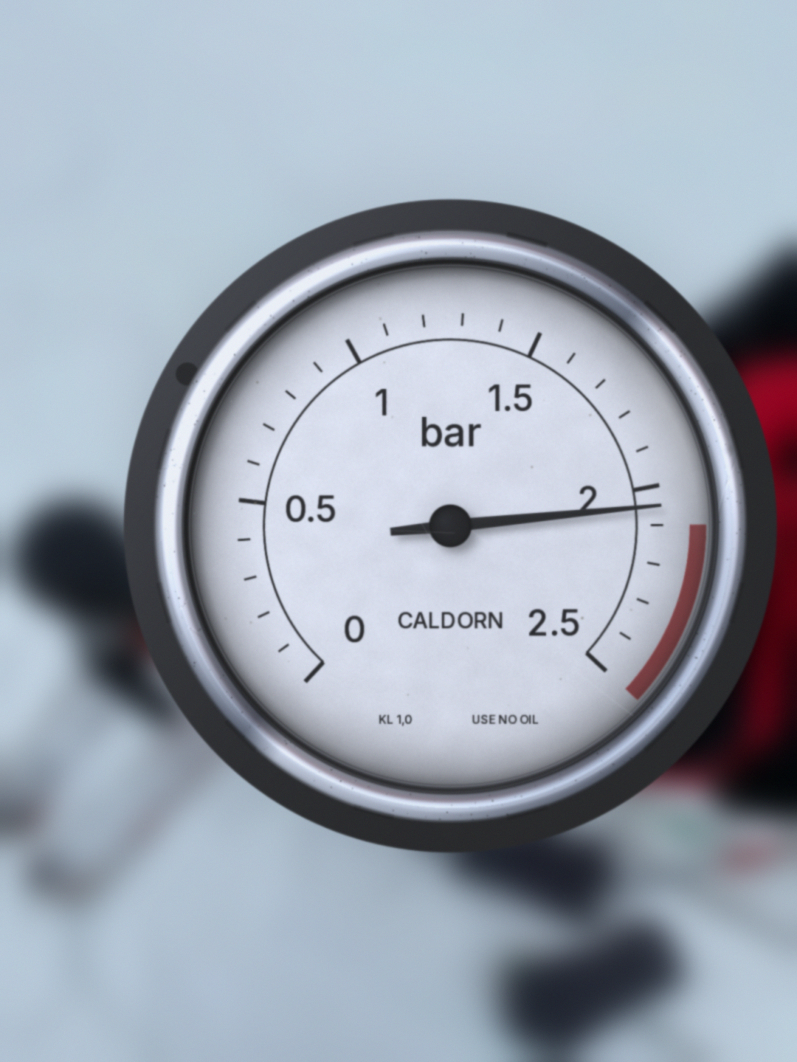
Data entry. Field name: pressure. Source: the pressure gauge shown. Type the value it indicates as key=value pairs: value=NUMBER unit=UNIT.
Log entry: value=2.05 unit=bar
